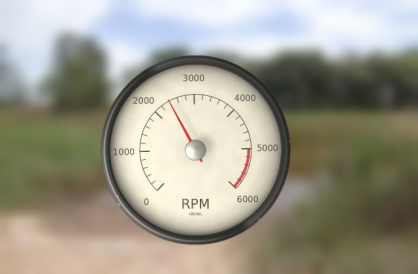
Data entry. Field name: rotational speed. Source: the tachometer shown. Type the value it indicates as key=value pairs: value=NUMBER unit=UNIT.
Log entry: value=2400 unit=rpm
